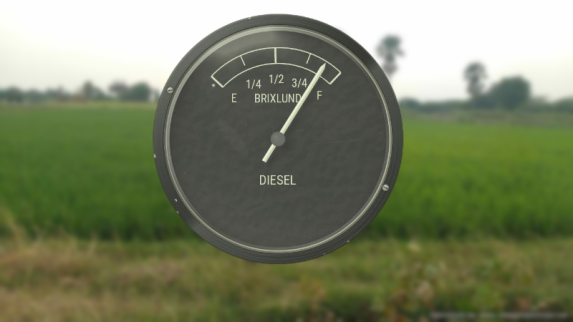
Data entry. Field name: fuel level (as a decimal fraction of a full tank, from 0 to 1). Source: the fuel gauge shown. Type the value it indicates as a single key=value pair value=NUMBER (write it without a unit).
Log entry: value=0.875
